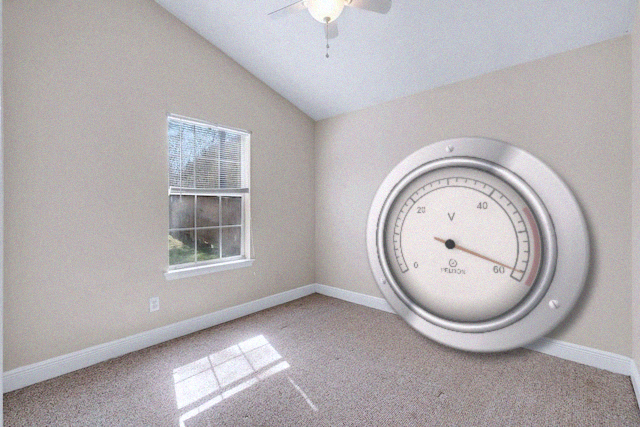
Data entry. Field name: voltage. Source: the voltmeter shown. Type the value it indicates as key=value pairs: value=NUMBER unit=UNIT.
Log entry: value=58 unit=V
